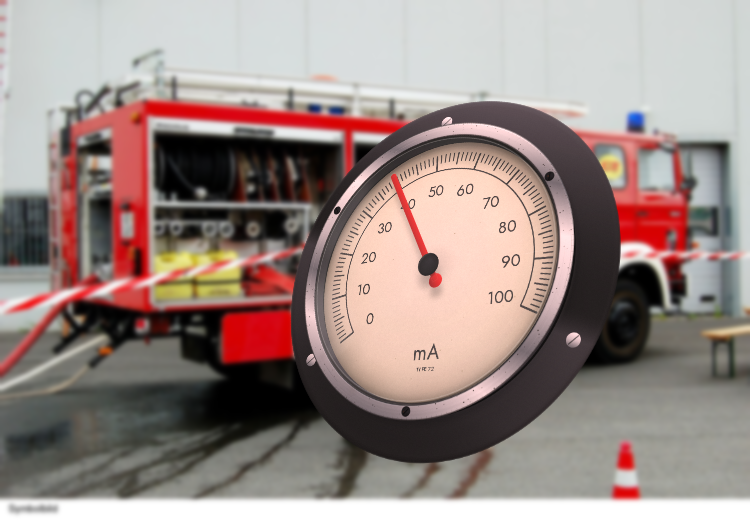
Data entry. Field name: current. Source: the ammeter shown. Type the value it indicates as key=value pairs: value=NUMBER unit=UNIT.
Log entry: value=40 unit=mA
